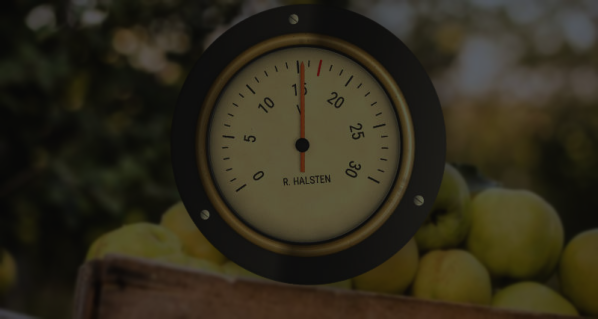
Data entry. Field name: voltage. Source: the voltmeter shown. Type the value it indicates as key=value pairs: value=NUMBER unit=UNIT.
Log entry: value=15.5 unit=V
